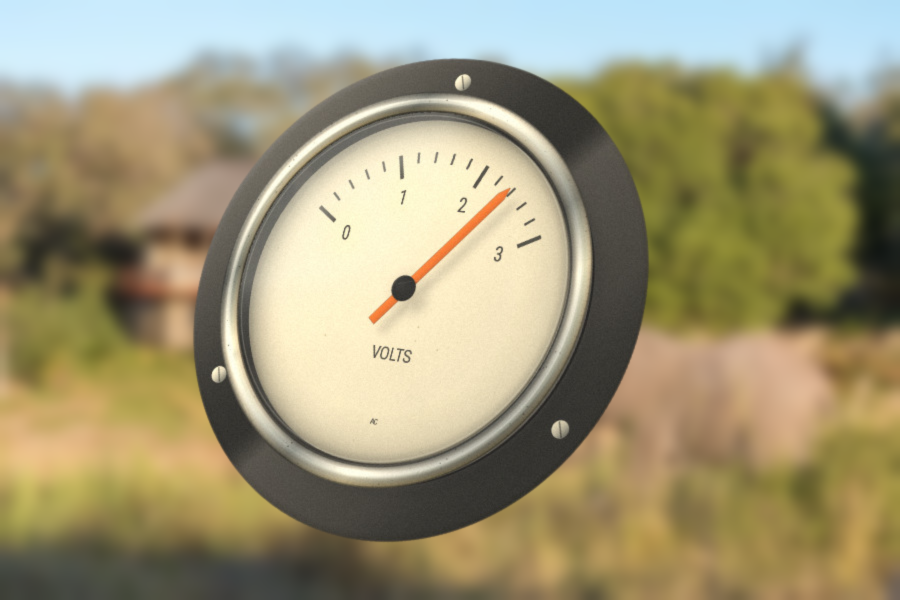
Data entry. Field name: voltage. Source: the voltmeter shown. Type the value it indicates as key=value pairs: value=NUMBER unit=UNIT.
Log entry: value=2.4 unit=V
